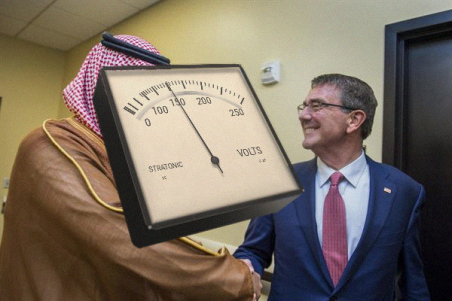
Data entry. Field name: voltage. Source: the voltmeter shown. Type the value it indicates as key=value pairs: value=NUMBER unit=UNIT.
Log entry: value=150 unit=V
